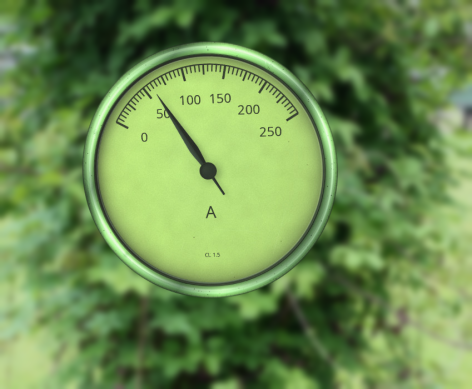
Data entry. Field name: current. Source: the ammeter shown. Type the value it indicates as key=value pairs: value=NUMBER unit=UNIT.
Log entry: value=60 unit=A
